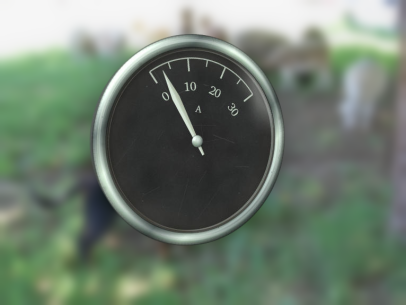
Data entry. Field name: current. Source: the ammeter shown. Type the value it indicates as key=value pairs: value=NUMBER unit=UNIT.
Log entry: value=2.5 unit=A
